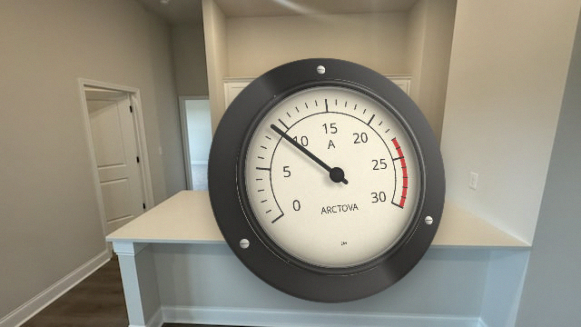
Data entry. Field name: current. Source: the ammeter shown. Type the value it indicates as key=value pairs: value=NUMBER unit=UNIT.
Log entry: value=9 unit=A
